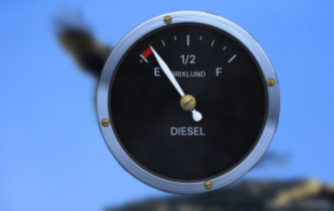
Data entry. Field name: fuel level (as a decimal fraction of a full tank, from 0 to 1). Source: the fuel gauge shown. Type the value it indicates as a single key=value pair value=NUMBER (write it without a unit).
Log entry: value=0.125
